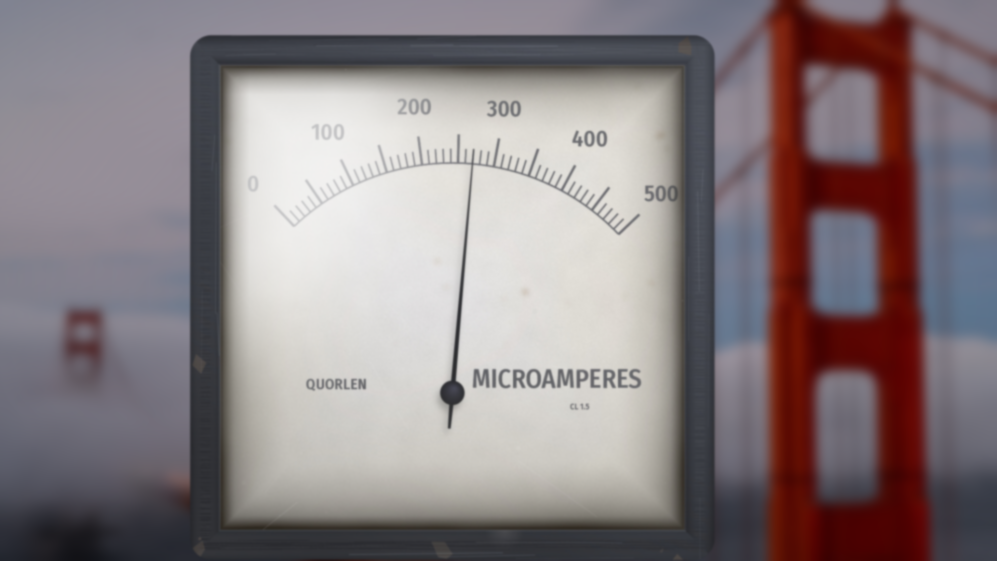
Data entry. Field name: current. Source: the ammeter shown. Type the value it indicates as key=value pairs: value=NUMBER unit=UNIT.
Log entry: value=270 unit=µA
